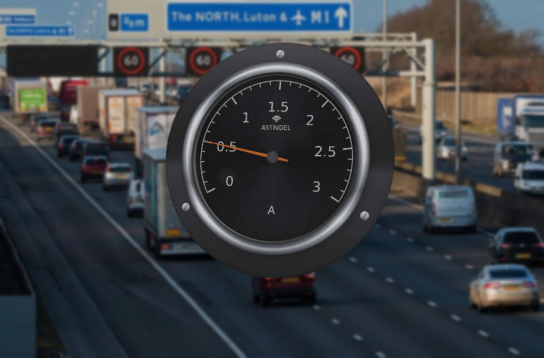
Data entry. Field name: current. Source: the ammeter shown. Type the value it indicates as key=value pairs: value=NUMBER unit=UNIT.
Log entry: value=0.5 unit=A
